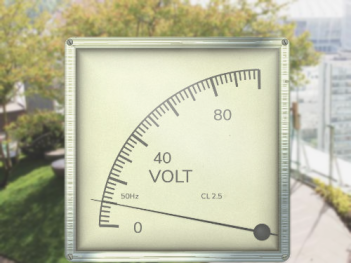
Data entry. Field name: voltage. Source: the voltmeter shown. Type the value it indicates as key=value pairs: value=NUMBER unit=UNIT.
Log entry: value=10 unit=V
